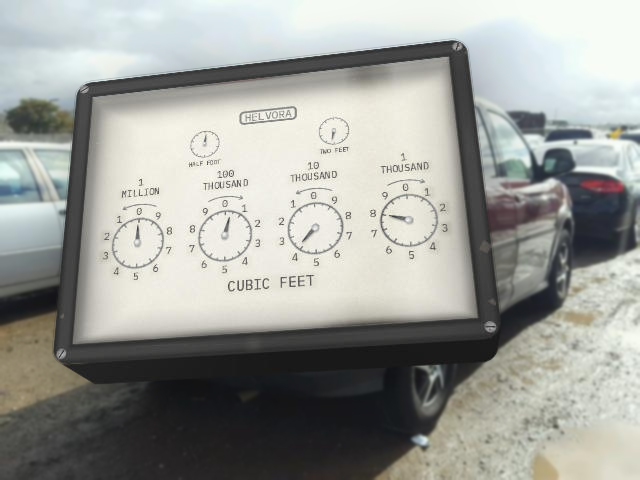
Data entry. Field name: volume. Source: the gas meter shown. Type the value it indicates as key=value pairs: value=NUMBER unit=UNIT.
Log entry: value=3800 unit=ft³
